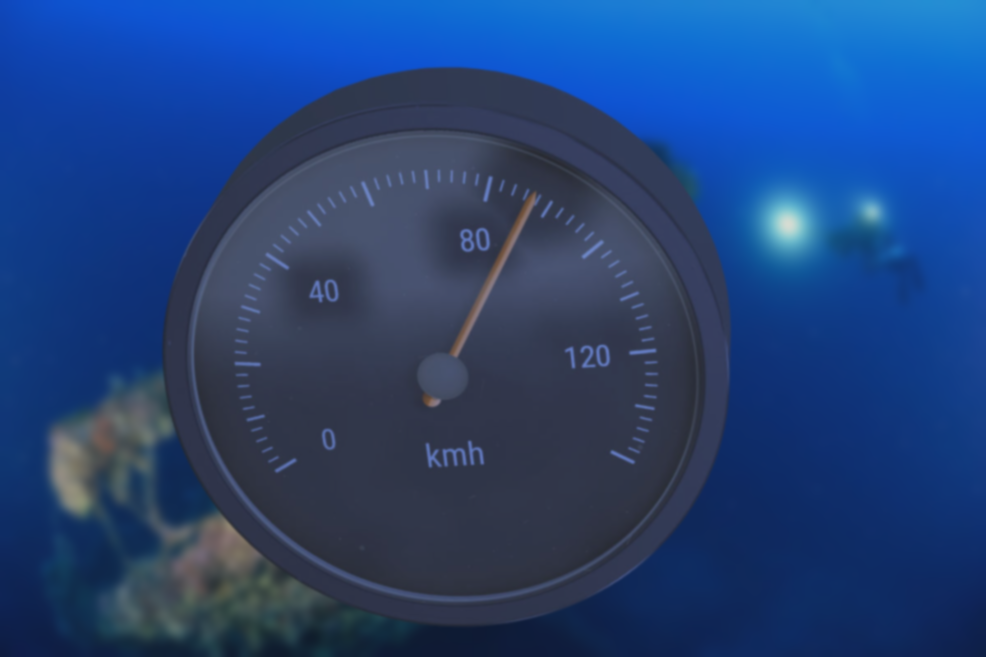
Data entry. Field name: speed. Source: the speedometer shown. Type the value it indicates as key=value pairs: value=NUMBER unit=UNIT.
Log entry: value=87 unit=km/h
